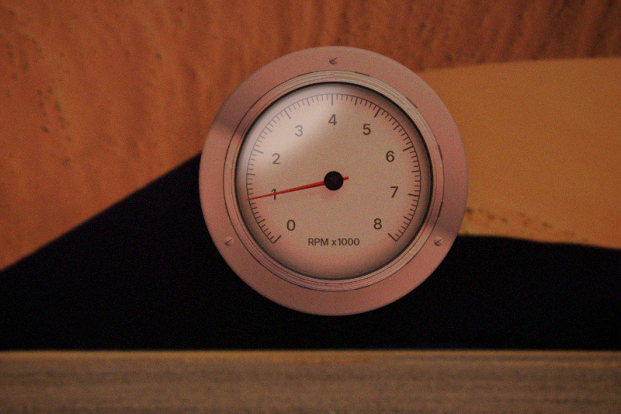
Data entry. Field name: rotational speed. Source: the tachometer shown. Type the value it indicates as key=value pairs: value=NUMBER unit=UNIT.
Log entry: value=1000 unit=rpm
